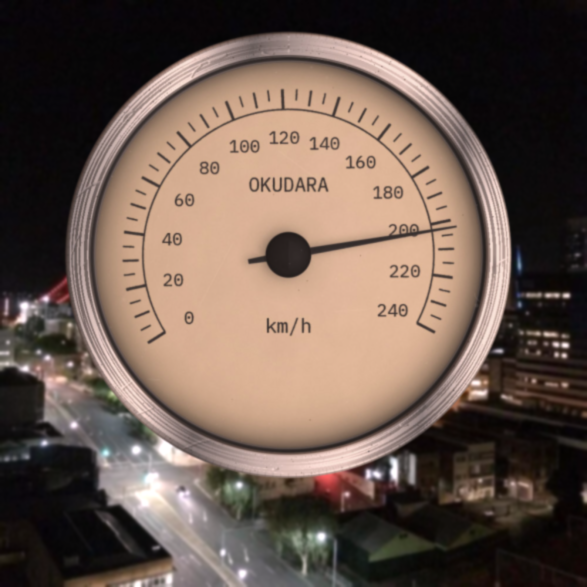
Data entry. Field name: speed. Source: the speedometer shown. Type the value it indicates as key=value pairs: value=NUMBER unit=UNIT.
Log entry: value=202.5 unit=km/h
